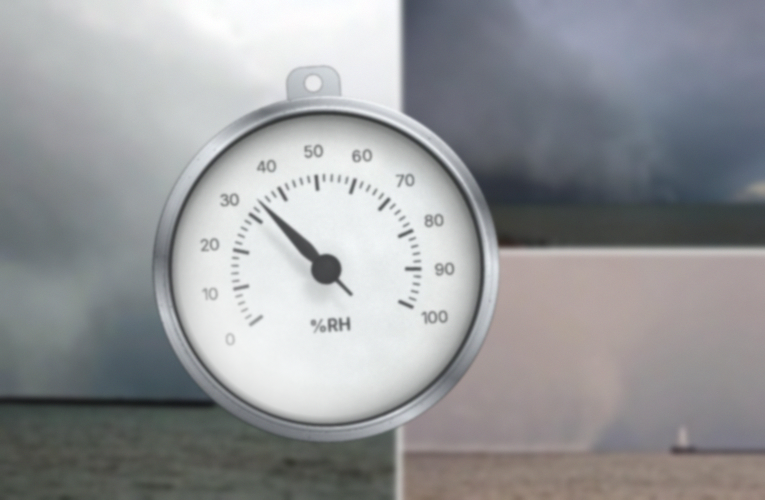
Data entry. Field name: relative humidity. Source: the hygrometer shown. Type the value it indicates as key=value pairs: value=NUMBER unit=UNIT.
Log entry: value=34 unit=%
